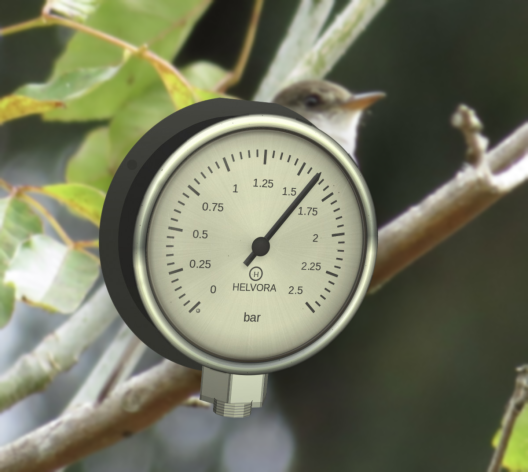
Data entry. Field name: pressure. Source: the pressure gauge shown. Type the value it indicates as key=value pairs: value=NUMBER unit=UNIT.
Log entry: value=1.6 unit=bar
